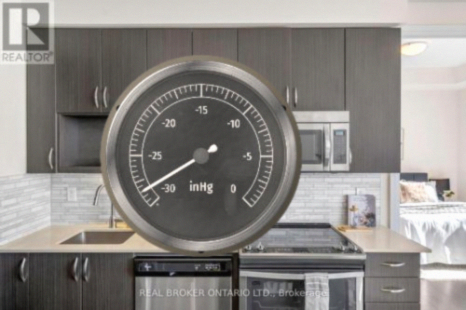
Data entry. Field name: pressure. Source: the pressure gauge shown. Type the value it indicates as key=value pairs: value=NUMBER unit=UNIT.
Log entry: value=-28.5 unit=inHg
